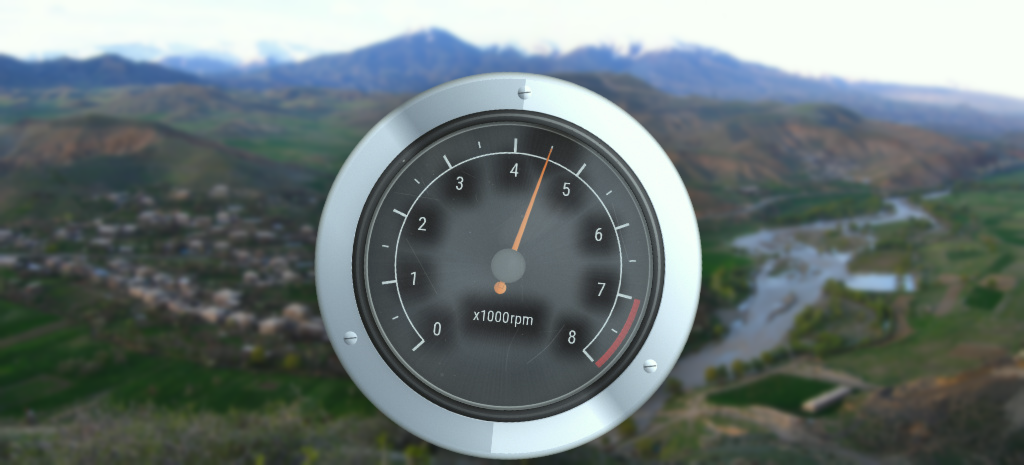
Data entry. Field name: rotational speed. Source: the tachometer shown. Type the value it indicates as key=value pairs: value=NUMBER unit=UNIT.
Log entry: value=4500 unit=rpm
